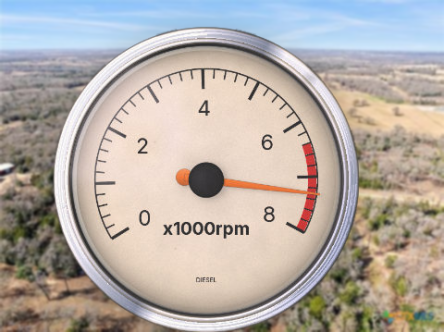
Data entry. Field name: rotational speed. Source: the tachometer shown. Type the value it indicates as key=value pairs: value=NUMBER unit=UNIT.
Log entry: value=7300 unit=rpm
